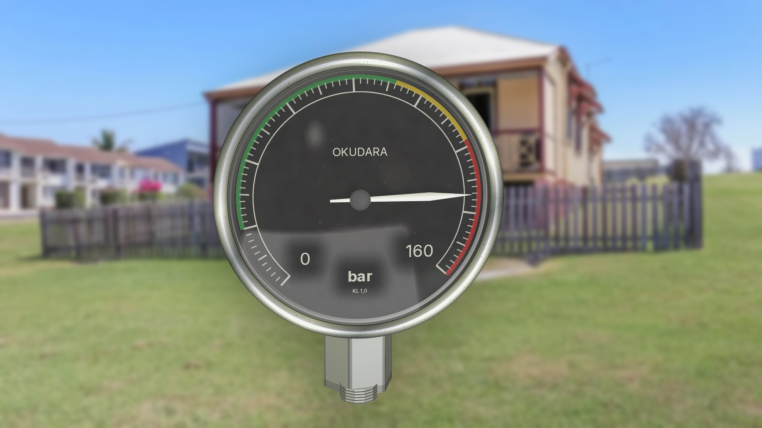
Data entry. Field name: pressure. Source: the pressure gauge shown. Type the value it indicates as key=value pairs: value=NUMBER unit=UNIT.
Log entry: value=134 unit=bar
